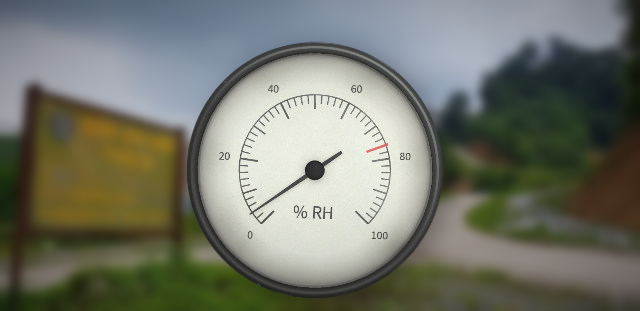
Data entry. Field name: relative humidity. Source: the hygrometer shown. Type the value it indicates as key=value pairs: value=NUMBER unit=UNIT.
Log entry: value=4 unit=%
